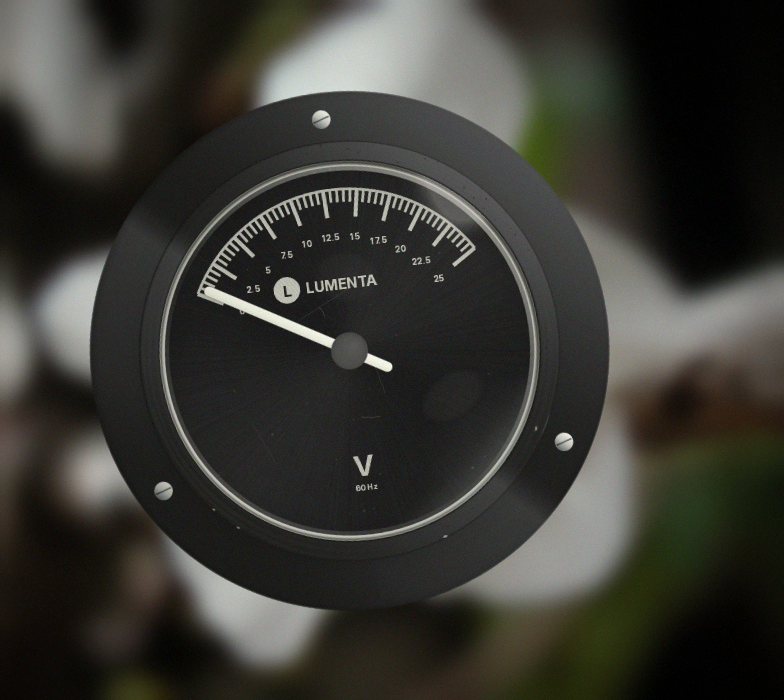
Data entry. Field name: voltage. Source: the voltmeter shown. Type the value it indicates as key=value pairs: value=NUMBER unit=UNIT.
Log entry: value=0.5 unit=V
